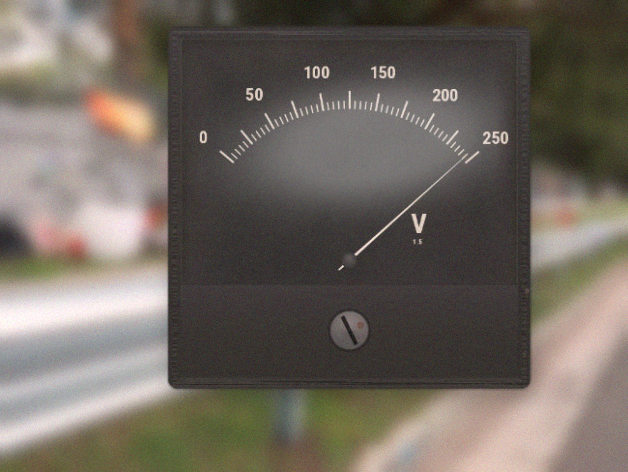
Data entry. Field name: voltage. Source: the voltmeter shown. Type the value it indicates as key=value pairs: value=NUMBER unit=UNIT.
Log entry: value=245 unit=V
